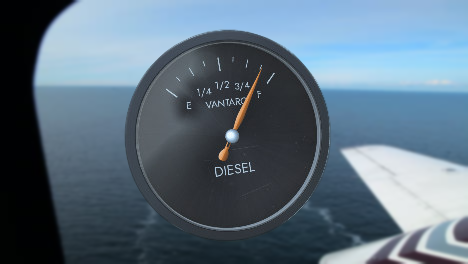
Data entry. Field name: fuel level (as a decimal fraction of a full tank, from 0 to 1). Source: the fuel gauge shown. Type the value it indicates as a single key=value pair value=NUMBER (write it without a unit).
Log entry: value=0.875
